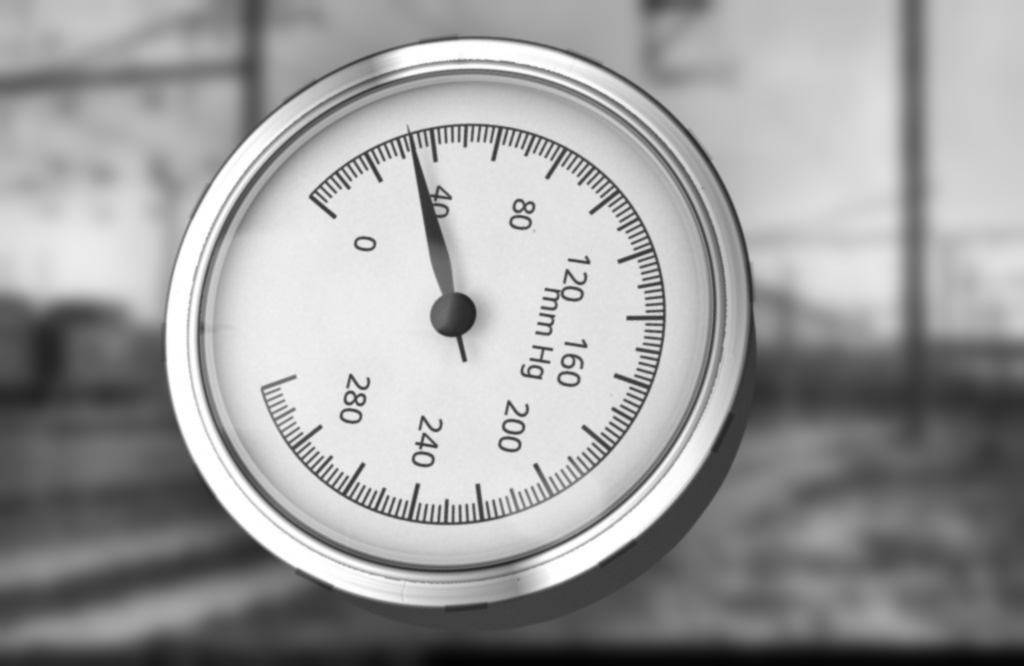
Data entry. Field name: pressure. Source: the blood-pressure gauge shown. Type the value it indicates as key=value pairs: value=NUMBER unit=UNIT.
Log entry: value=34 unit=mmHg
